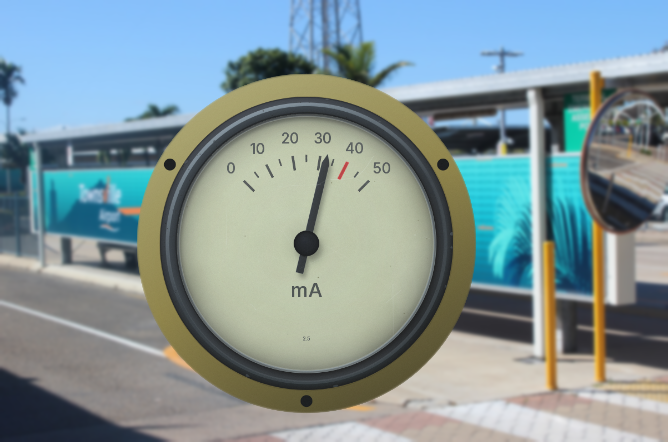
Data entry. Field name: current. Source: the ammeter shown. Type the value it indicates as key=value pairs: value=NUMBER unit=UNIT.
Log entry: value=32.5 unit=mA
